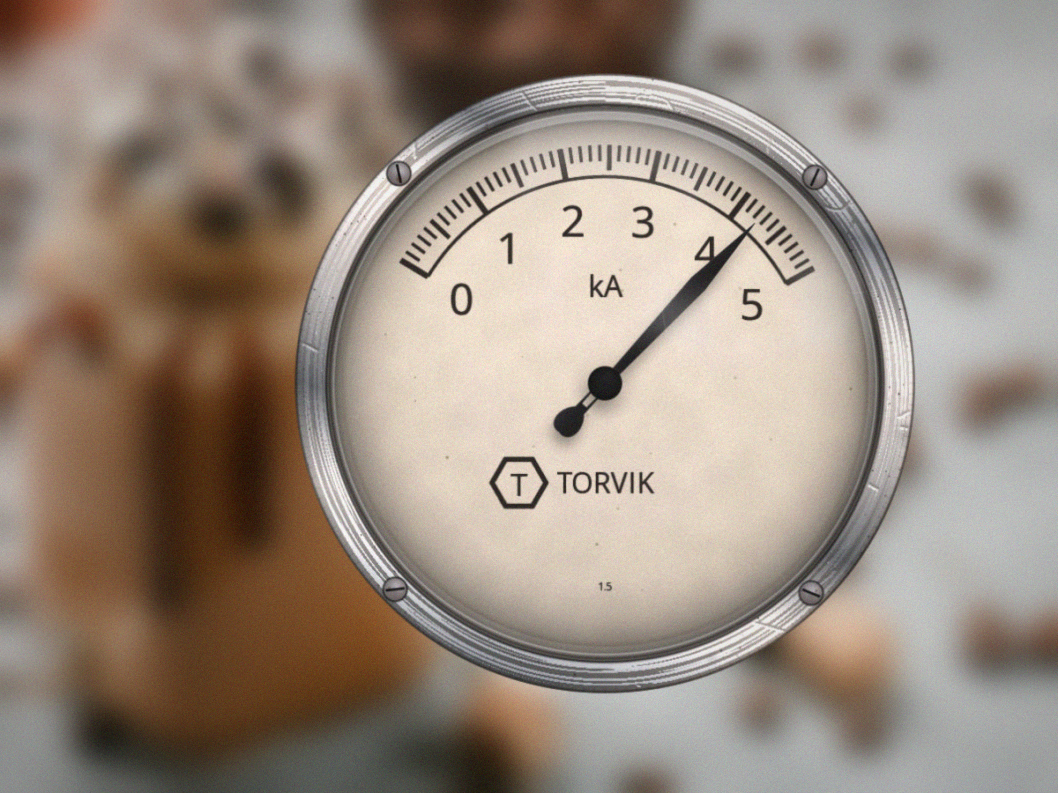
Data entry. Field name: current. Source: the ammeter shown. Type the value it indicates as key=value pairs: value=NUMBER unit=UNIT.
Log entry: value=4.25 unit=kA
